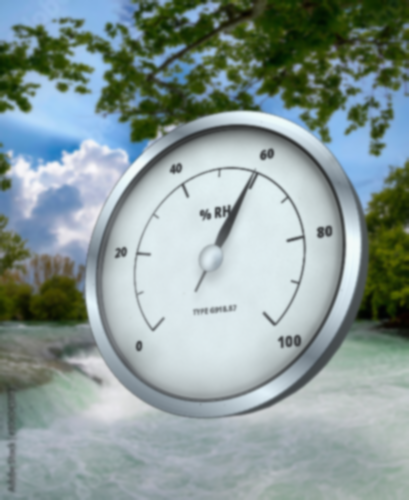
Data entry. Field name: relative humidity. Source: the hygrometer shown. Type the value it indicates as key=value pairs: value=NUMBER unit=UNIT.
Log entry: value=60 unit=%
